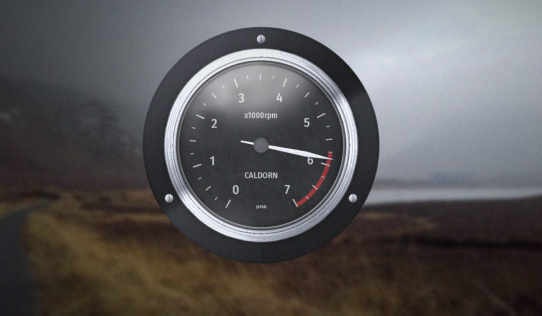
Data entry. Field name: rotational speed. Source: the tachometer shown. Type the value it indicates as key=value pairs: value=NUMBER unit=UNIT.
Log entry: value=5875 unit=rpm
